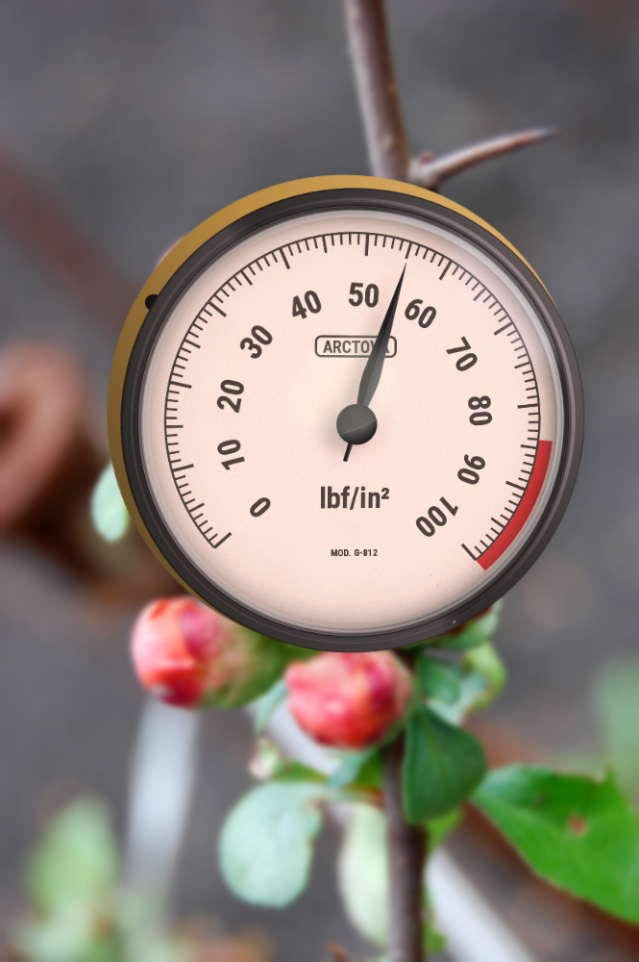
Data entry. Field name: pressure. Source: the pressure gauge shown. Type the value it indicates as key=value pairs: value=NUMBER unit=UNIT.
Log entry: value=55 unit=psi
